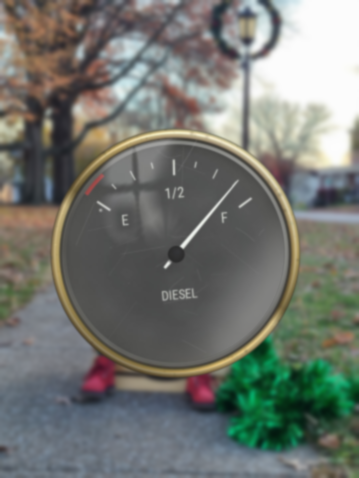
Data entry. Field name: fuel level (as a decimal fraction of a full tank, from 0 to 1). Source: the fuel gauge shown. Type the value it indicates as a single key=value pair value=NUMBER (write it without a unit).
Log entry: value=0.875
